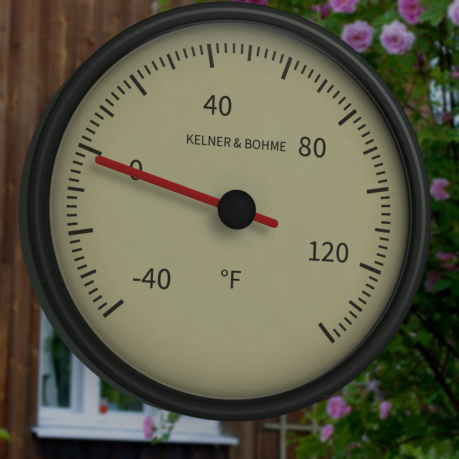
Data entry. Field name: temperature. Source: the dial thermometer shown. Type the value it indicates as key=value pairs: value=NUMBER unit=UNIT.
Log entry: value=-2 unit=°F
